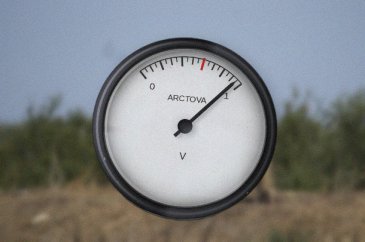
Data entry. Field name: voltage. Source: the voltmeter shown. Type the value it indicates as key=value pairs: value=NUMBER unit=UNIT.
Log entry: value=0.95 unit=V
